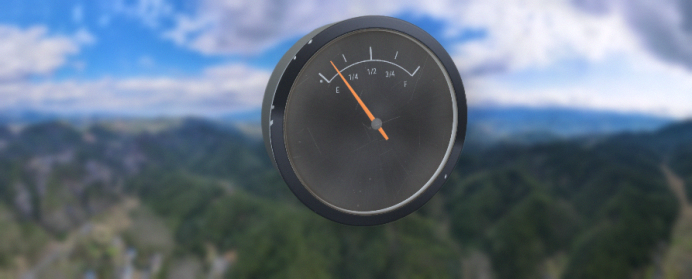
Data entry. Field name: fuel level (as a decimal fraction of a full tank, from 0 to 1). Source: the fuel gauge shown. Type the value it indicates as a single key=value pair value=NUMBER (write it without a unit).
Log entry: value=0.125
